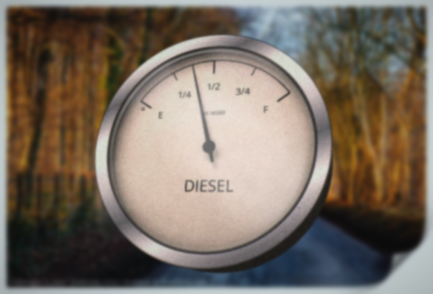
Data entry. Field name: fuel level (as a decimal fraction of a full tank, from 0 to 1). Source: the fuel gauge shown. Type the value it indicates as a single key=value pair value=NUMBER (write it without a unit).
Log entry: value=0.375
